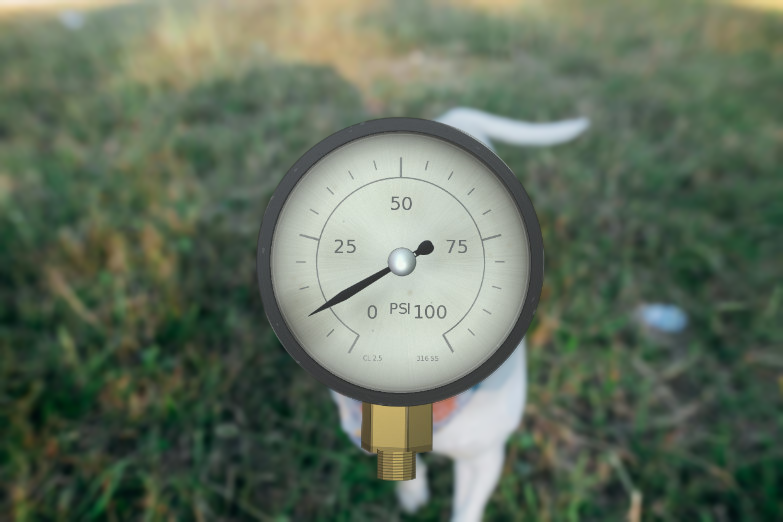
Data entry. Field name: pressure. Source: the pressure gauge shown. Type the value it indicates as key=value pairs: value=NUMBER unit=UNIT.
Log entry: value=10 unit=psi
